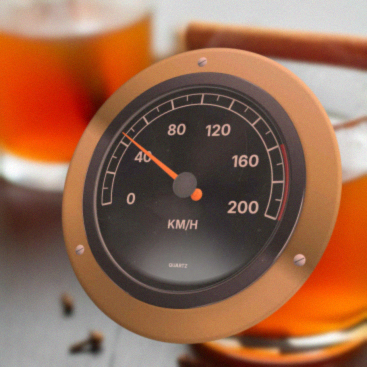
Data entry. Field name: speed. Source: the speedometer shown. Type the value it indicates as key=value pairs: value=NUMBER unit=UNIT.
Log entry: value=45 unit=km/h
